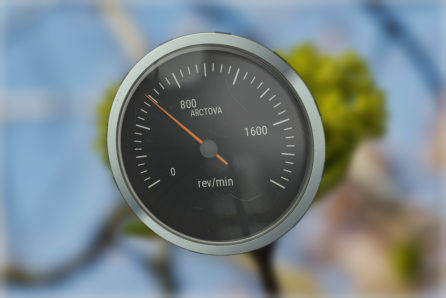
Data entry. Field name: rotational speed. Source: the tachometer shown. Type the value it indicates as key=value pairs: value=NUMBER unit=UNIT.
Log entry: value=600 unit=rpm
